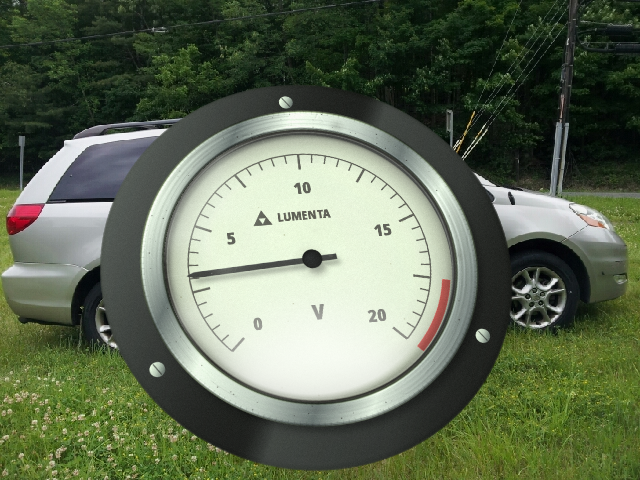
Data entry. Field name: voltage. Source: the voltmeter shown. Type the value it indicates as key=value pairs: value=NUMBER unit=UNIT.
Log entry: value=3 unit=V
